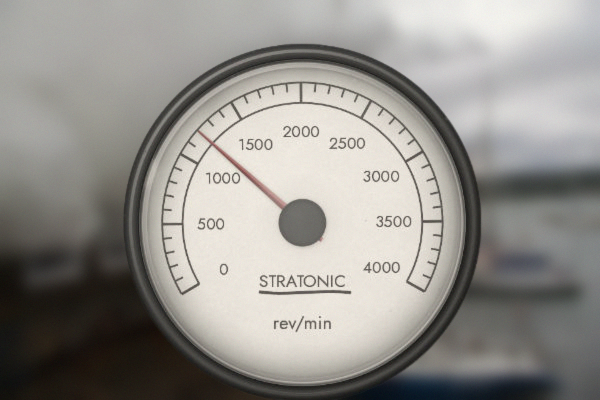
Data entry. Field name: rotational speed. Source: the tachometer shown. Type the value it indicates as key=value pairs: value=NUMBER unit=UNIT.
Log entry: value=1200 unit=rpm
